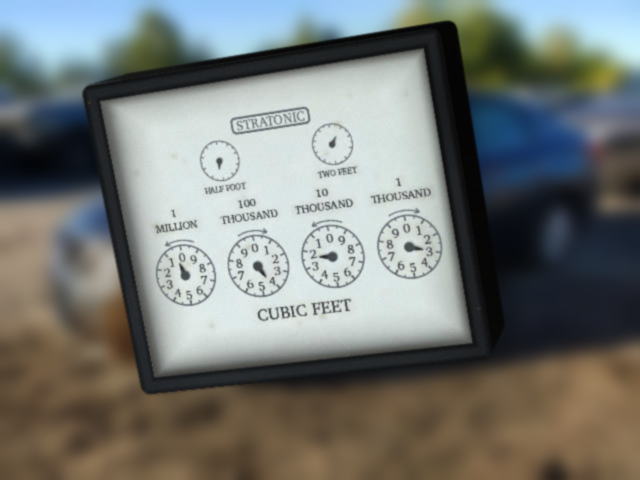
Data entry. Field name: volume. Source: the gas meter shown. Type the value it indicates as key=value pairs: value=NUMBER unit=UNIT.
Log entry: value=42300 unit=ft³
